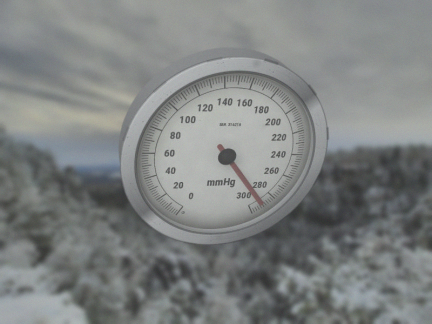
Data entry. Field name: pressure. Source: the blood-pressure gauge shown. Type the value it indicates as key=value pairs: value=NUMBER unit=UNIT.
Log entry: value=290 unit=mmHg
